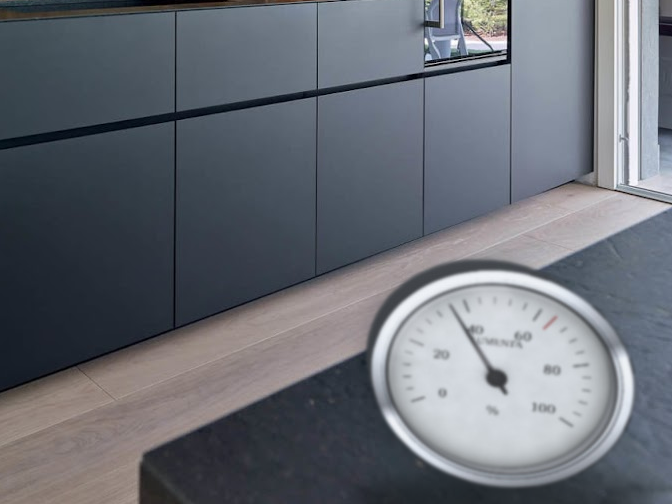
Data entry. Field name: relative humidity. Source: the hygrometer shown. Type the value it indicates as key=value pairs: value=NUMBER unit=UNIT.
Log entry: value=36 unit=%
